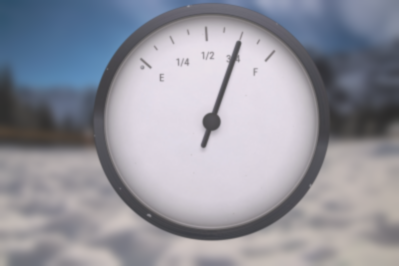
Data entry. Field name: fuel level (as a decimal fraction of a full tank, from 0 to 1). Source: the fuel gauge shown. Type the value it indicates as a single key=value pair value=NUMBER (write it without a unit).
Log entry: value=0.75
